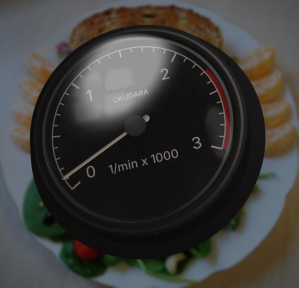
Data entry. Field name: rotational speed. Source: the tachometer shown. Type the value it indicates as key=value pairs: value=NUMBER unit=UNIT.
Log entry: value=100 unit=rpm
